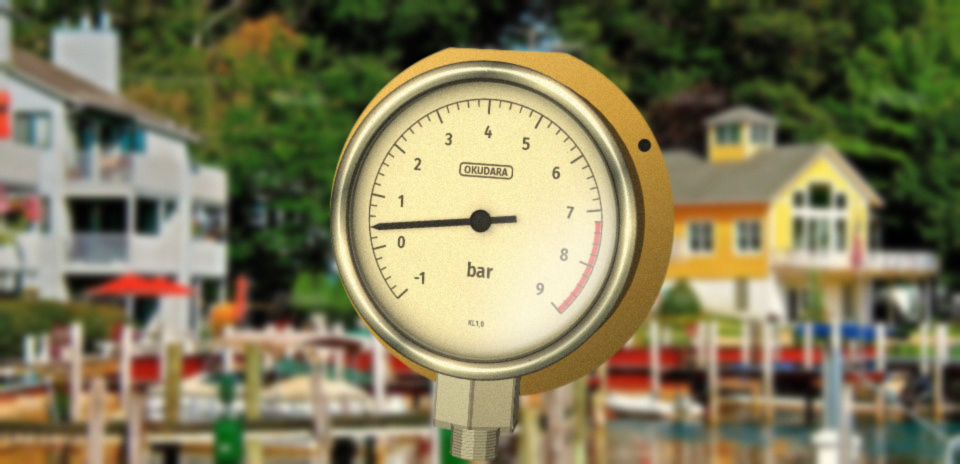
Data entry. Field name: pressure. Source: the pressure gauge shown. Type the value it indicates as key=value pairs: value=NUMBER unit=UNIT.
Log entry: value=0.4 unit=bar
